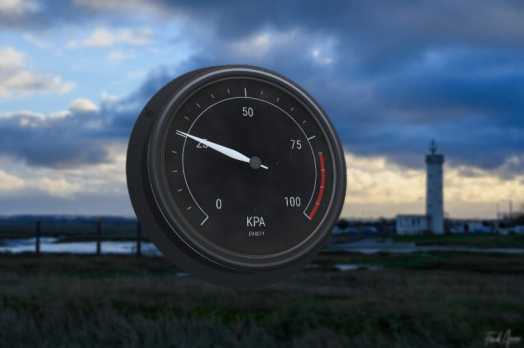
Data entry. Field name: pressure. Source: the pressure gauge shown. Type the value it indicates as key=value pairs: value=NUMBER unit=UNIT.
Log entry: value=25 unit=kPa
